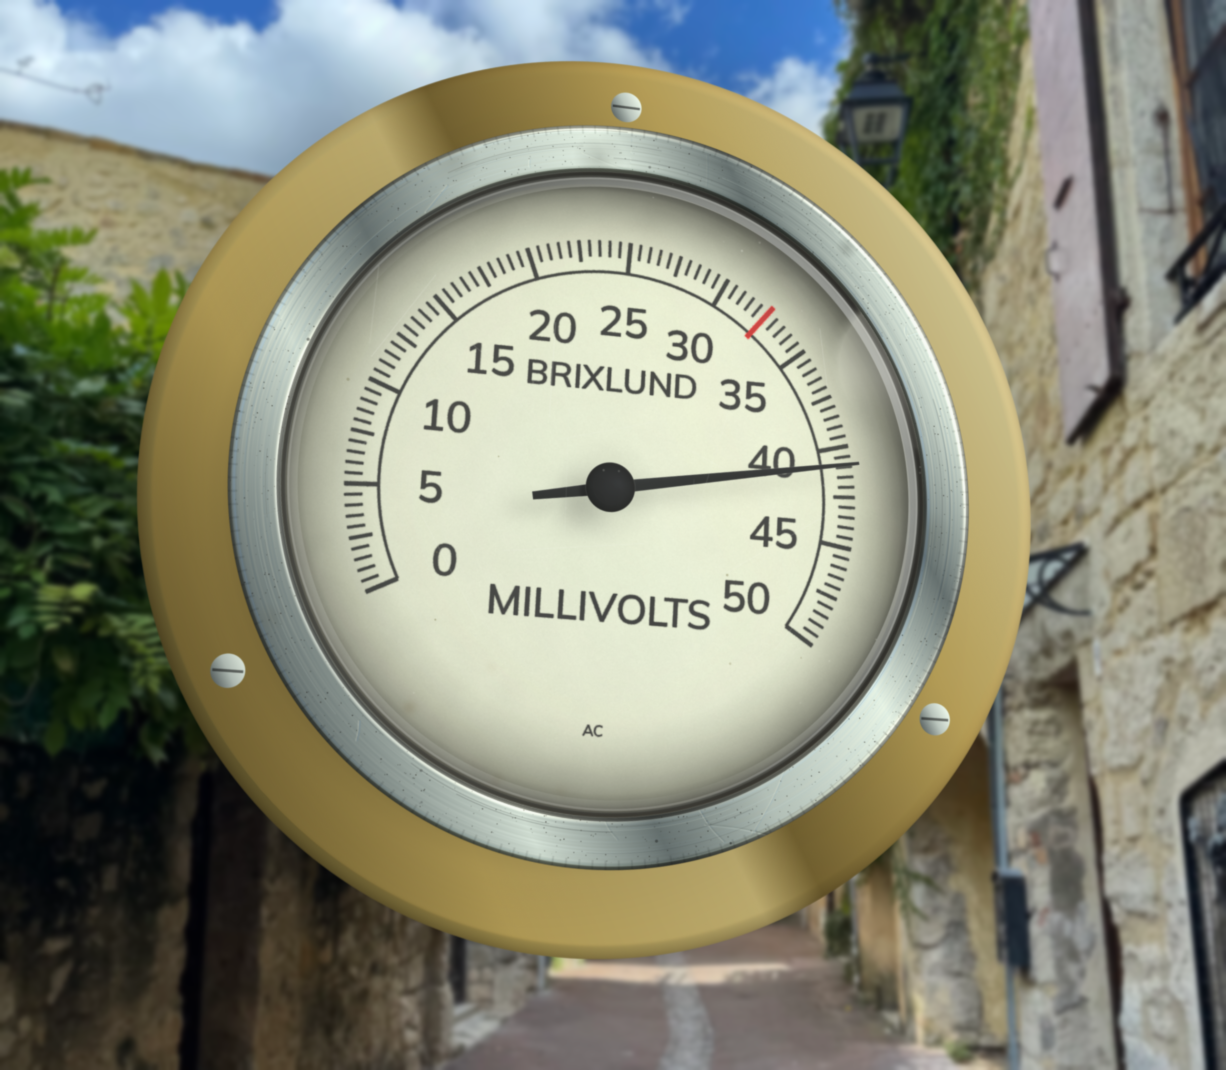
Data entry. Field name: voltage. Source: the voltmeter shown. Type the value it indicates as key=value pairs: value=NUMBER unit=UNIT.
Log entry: value=41 unit=mV
